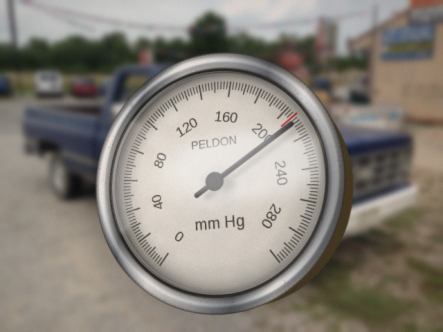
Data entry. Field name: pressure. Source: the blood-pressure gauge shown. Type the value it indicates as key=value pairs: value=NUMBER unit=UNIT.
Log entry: value=210 unit=mmHg
